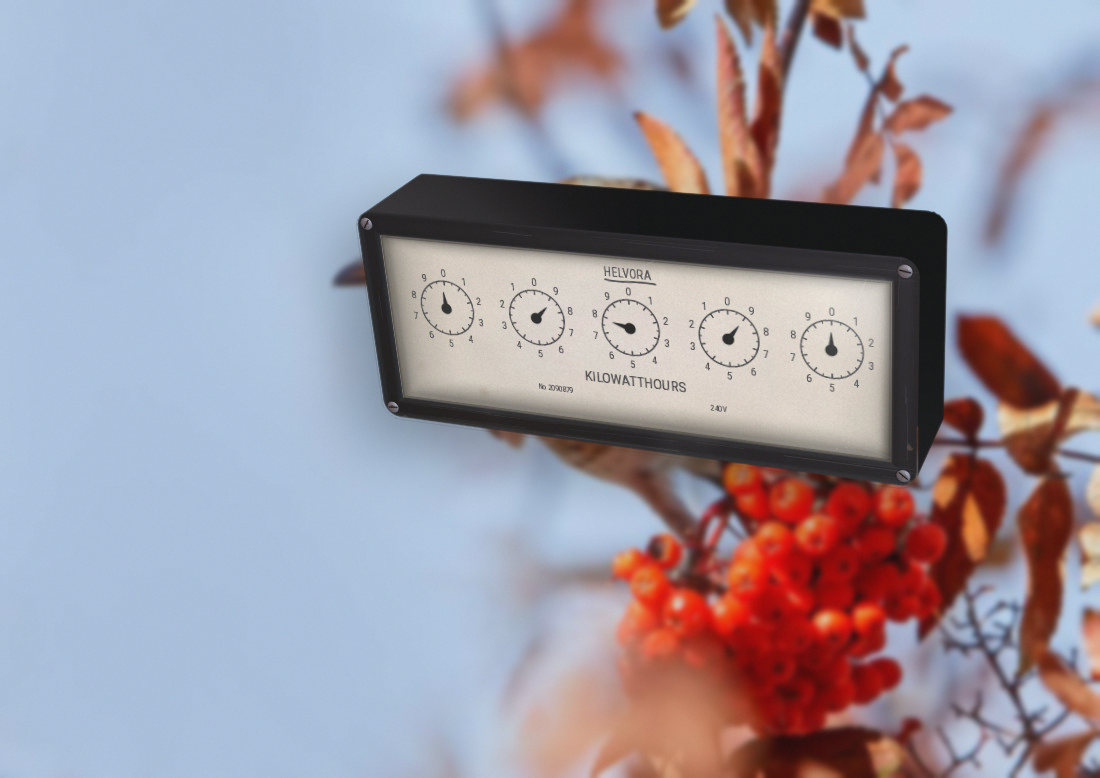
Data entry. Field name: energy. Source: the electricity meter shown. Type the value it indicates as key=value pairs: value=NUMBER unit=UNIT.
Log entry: value=98790 unit=kWh
